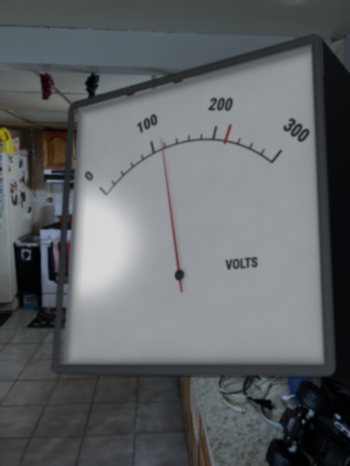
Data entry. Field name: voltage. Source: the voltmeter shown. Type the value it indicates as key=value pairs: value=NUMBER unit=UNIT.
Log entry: value=120 unit=V
